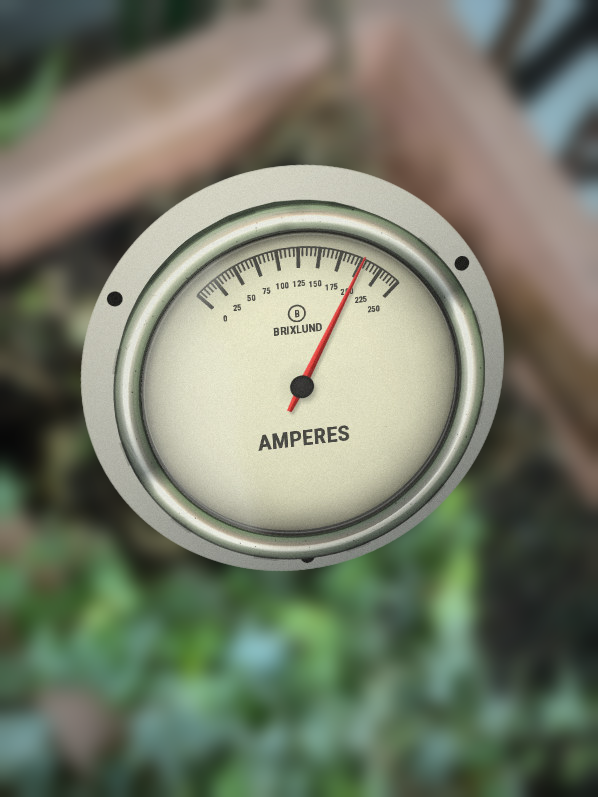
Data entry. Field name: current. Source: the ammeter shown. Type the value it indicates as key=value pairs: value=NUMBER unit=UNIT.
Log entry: value=200 unit=A
